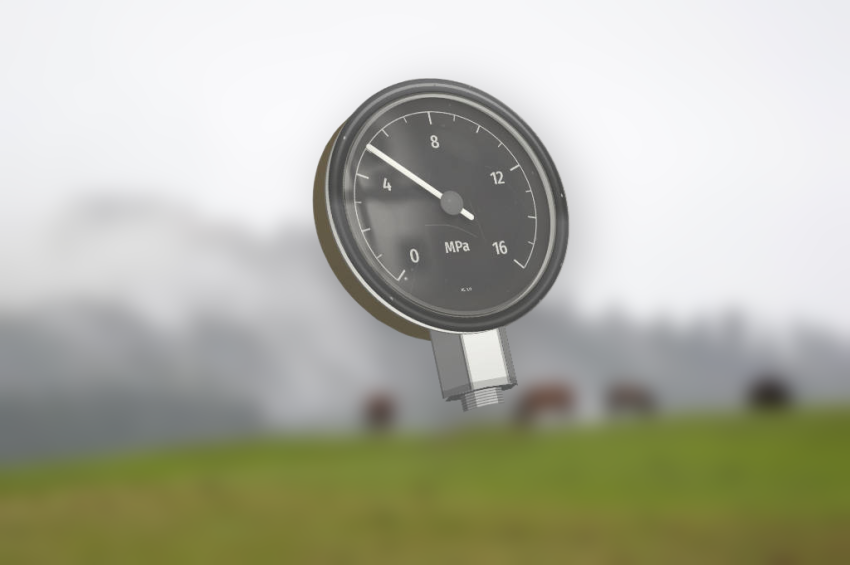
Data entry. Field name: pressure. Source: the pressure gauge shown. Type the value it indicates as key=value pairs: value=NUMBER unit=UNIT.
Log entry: value=5 unit=MPa
